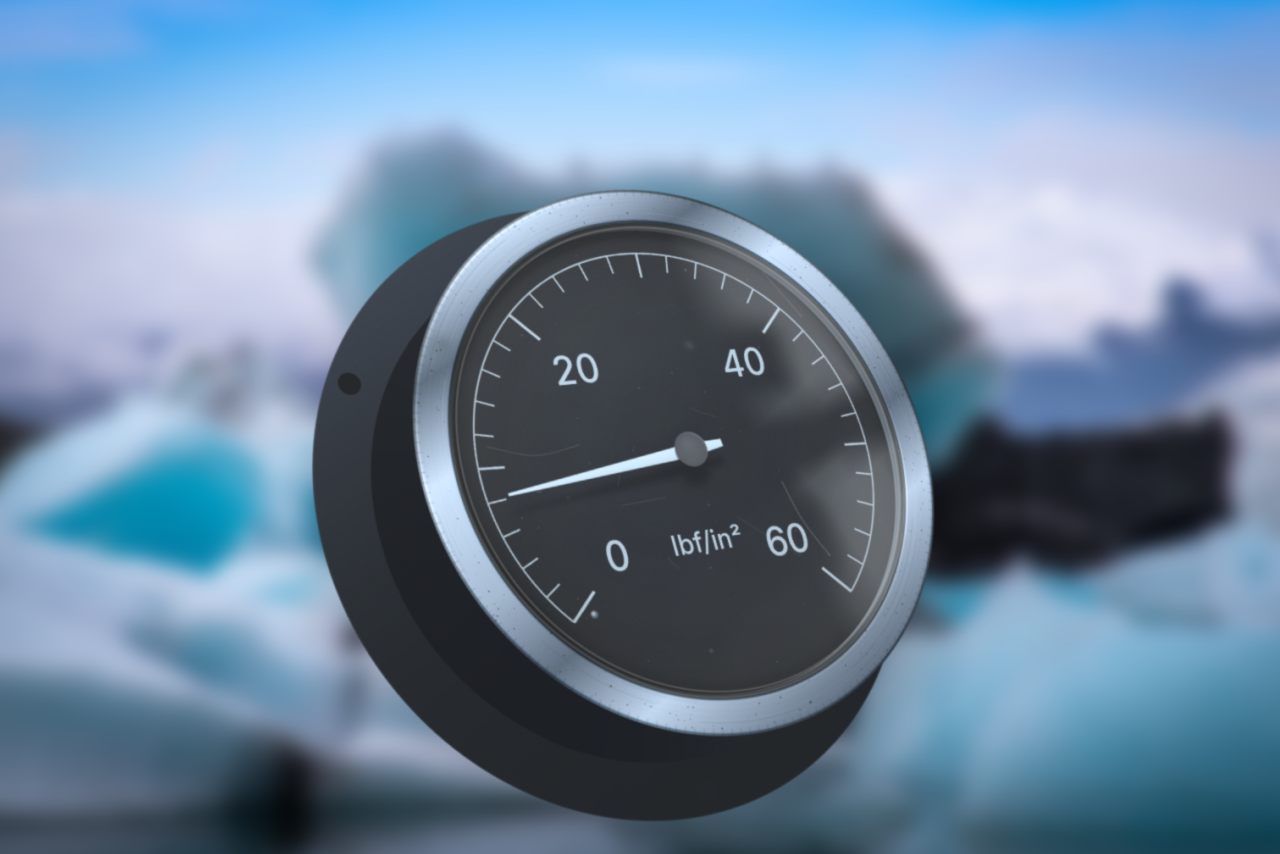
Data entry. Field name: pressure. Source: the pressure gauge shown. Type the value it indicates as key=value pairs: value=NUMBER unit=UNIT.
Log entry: value=8 unit=psi
